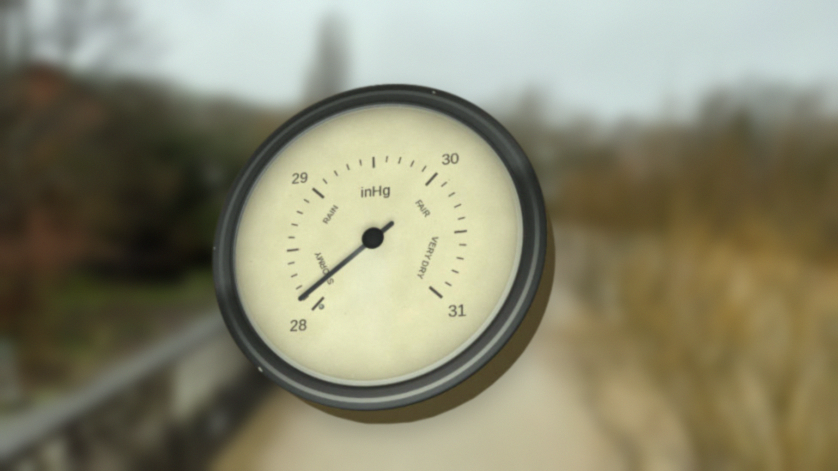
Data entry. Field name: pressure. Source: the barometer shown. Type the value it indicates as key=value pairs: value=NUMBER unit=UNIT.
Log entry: value=28.1 unit=inHg
